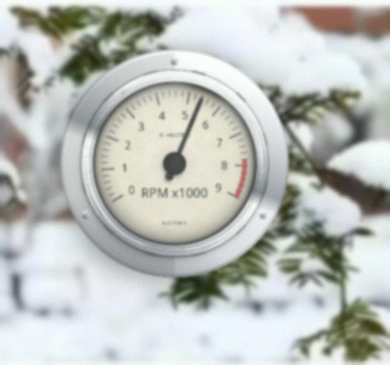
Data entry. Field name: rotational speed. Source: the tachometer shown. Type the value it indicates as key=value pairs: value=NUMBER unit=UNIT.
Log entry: value=5400 unit=rpm
